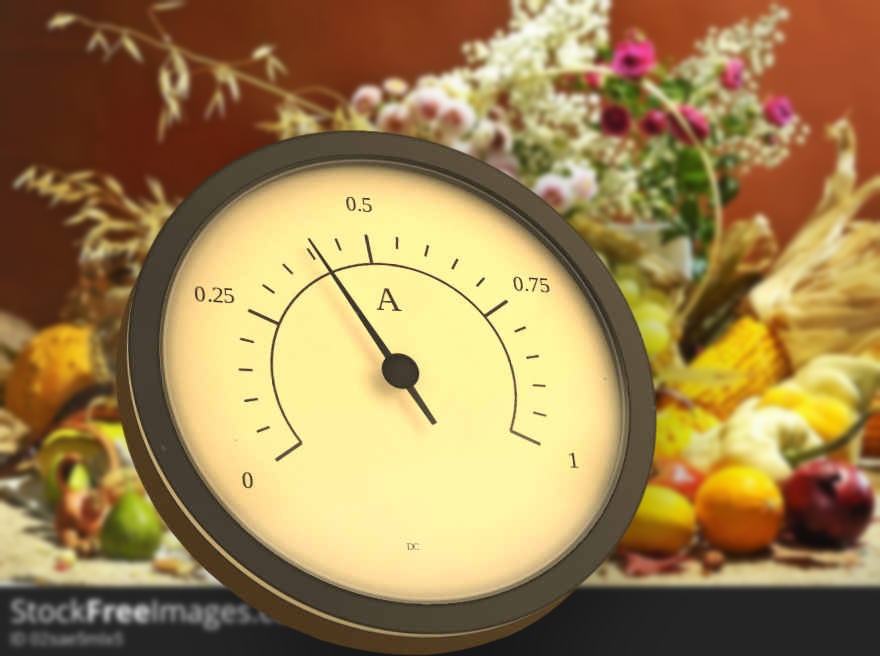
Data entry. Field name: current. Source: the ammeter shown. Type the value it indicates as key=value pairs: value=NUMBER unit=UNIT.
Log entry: value=0.4 unit=A
